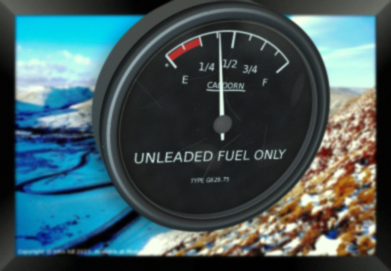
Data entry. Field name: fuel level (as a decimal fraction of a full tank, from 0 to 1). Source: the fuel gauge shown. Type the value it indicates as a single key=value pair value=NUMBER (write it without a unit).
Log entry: value=0.375
